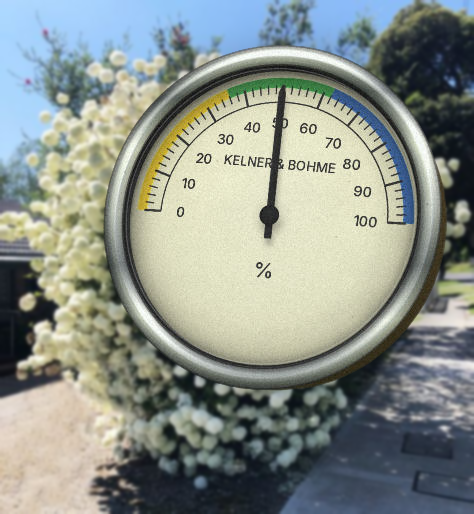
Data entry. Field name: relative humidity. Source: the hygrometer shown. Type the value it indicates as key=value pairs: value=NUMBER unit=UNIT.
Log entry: value=50 unit=%
